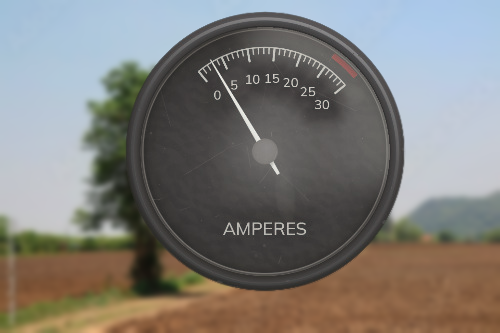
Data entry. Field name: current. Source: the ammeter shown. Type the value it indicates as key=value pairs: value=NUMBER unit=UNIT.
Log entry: value=3 unit=A
